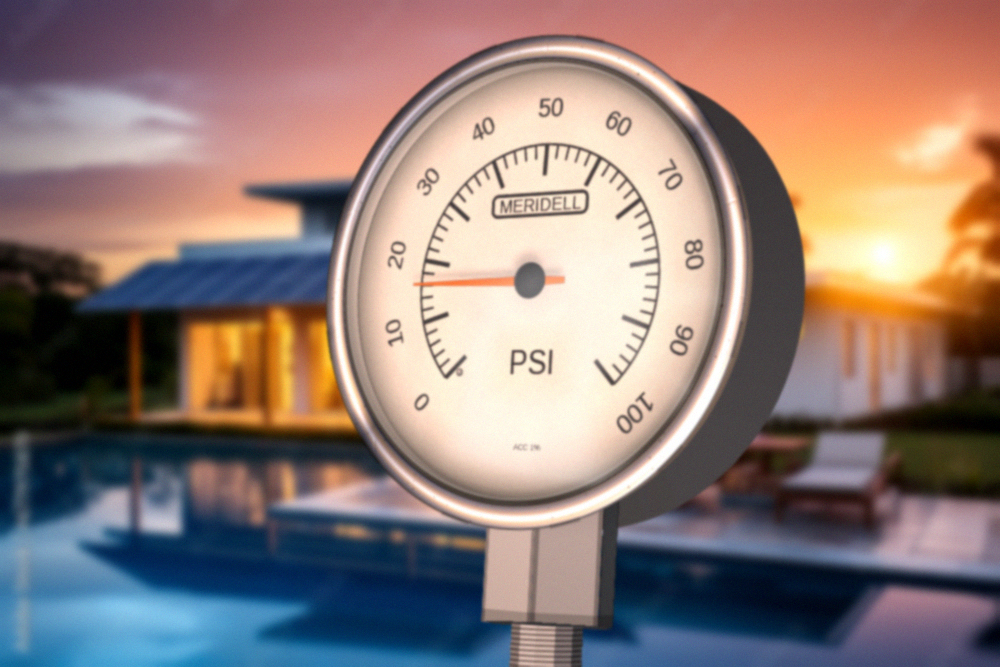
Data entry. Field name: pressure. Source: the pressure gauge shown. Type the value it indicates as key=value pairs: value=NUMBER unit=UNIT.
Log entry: value=16 unit=psi
